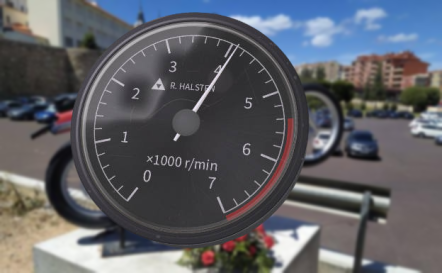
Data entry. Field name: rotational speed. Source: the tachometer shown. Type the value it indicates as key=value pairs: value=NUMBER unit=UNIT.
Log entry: value=4100 unit=rpm
